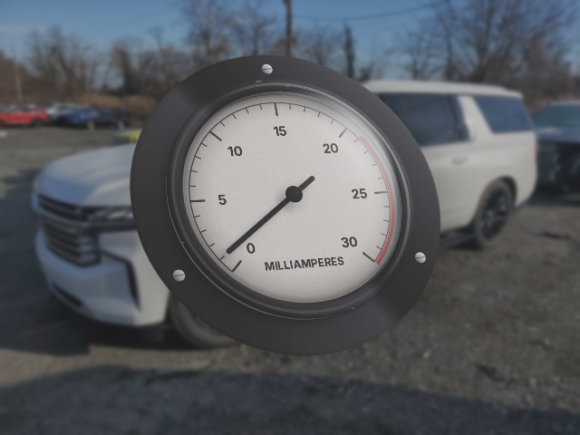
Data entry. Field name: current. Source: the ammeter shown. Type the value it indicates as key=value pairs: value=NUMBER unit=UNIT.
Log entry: value=1 unit=mA
